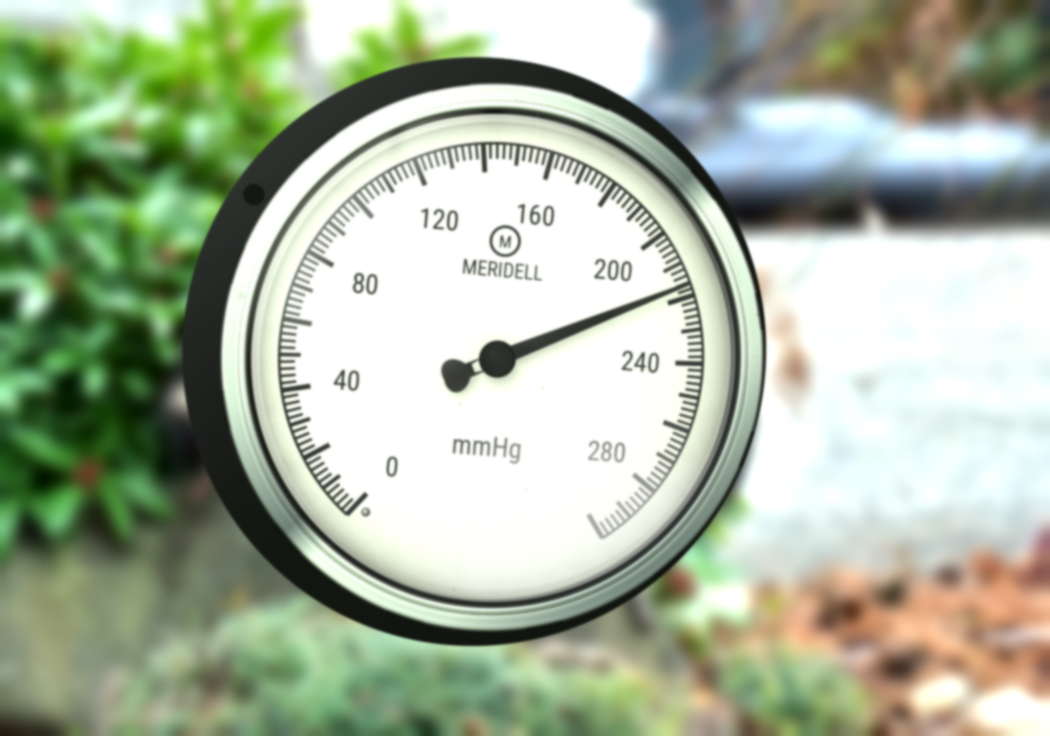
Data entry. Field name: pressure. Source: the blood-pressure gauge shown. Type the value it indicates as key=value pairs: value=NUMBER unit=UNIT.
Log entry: value=216 unit=mmHg
